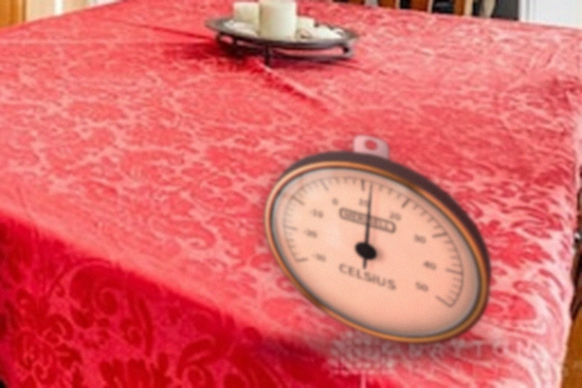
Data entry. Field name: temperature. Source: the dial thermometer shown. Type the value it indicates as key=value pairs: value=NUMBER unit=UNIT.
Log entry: value=12 unit=°C
